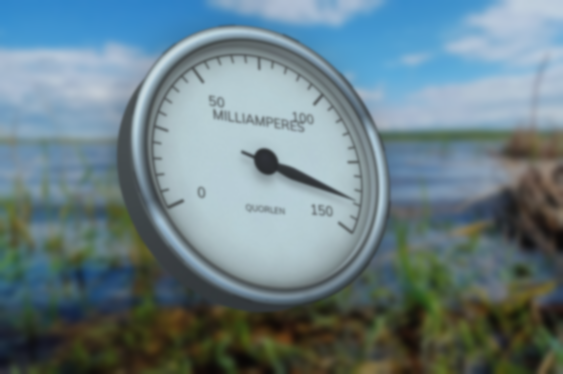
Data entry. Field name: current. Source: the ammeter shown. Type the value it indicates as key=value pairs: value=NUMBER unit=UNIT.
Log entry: value=140 unit=mA
